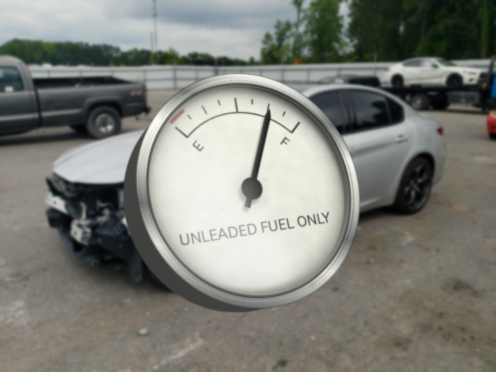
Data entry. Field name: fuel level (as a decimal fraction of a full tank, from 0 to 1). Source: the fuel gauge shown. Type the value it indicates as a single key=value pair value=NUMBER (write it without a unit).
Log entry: value=0.75
